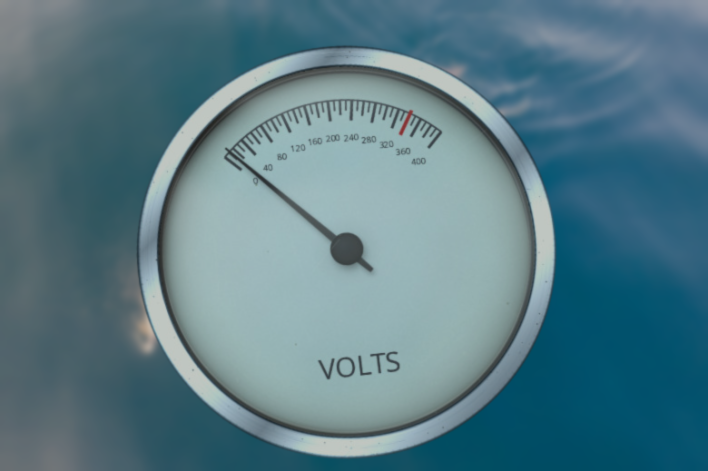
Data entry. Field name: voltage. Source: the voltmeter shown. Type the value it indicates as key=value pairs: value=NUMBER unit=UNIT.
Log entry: value=10 unit=V
